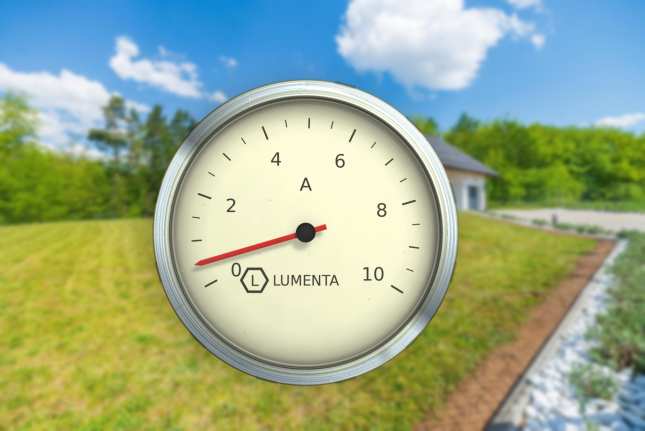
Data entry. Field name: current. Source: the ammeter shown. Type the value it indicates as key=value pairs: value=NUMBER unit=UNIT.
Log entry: value=0.5 unit=A
